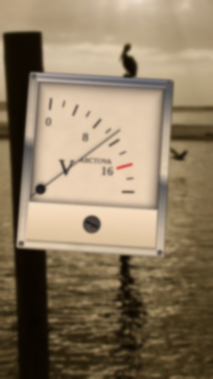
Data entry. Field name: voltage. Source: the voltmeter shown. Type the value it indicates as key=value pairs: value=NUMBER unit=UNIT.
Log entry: value=11 unit=V
